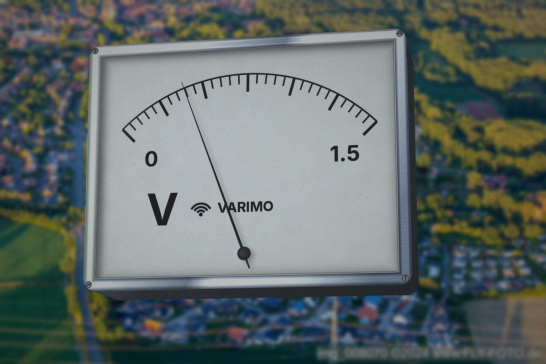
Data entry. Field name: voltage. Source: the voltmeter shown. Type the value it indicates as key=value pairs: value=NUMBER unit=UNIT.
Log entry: value=0.4 unit=V
